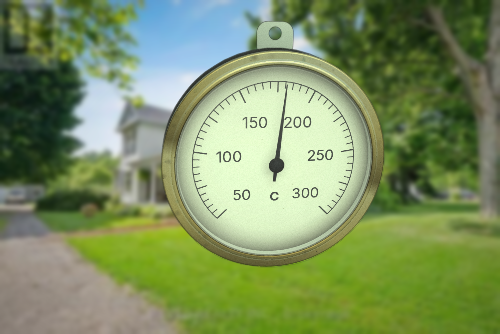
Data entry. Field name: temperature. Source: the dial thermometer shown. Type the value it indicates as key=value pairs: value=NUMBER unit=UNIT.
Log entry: value=180 unit=°C
